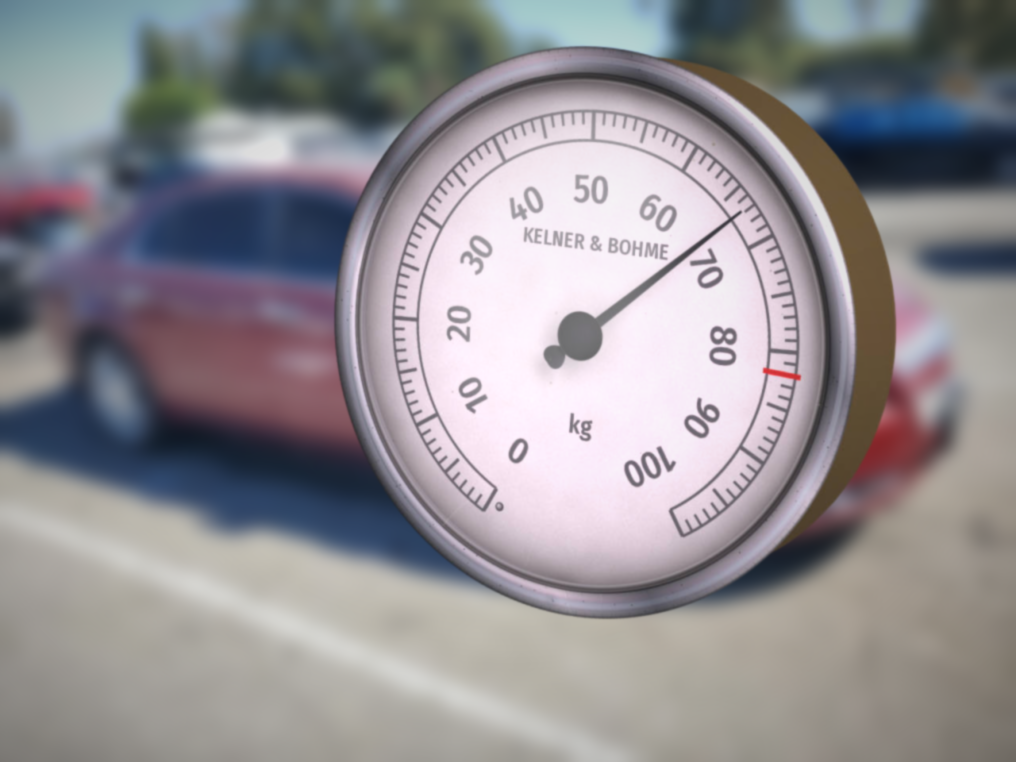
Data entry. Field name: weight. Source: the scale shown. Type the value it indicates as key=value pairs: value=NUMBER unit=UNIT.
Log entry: value=67 unit=kg
